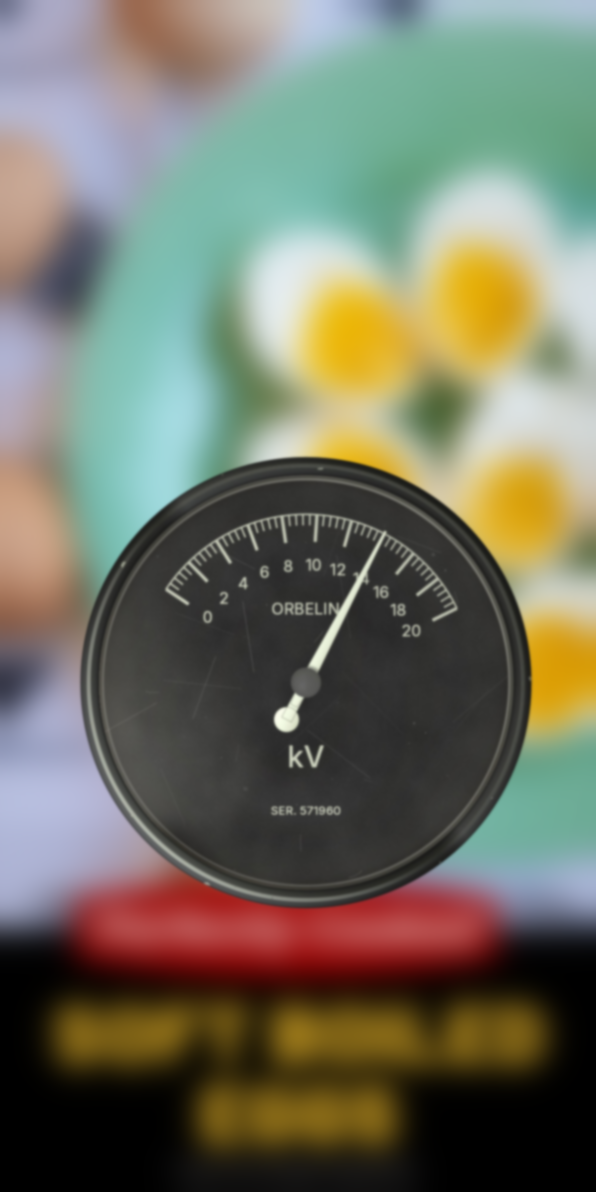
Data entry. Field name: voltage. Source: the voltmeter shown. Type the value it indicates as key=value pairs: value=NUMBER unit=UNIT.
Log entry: value=14 unit=kV
